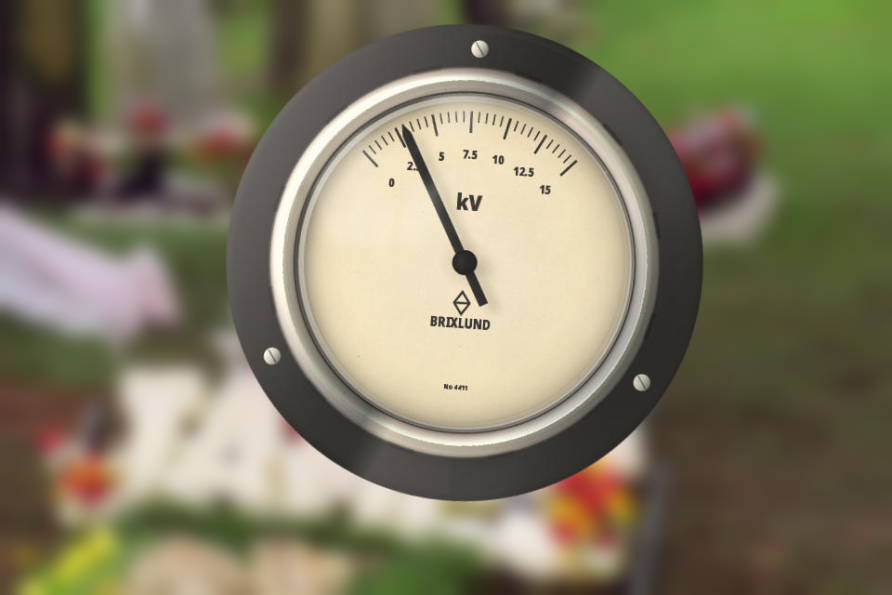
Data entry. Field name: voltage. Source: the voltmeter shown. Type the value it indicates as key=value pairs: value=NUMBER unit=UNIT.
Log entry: value=3 unit=kV
